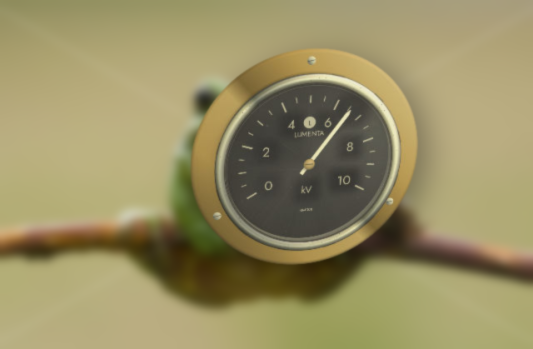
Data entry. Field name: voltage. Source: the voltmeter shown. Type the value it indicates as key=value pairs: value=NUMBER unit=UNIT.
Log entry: value=6.5 unit=kV
